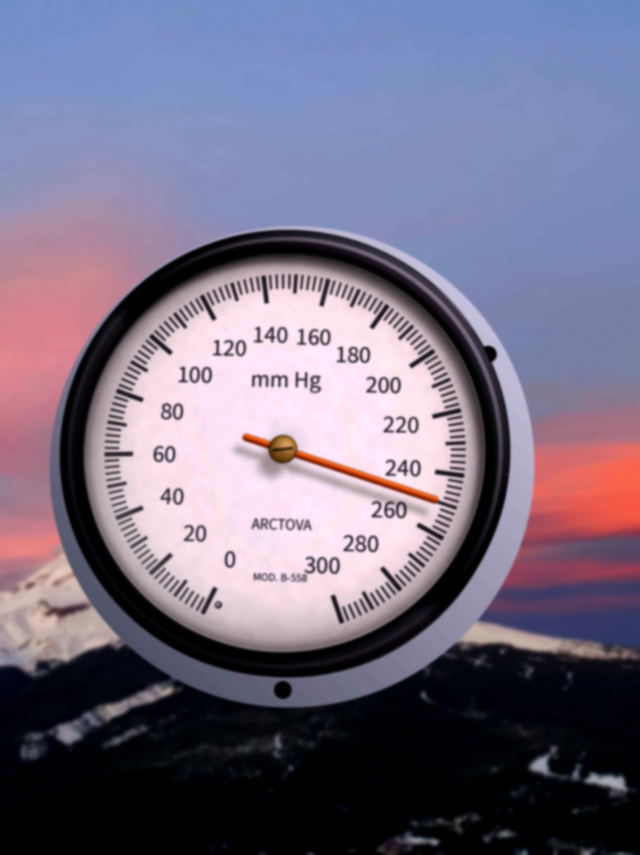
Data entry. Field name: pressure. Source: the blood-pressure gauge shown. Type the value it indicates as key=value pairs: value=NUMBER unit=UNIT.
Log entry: value=250 unit=mmHg
